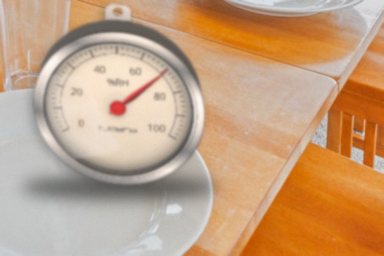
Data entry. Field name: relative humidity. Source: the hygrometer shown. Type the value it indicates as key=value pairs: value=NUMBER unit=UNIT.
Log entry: value=70 unit=%
